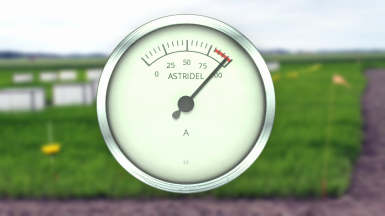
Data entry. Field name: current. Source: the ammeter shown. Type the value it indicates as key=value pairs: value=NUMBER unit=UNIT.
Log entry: value=95 unit=A
